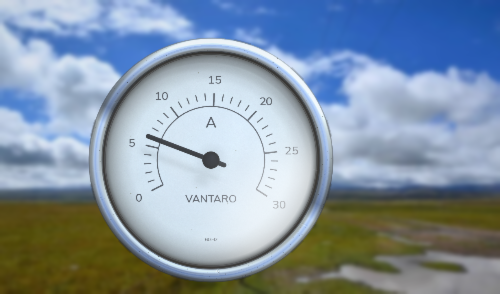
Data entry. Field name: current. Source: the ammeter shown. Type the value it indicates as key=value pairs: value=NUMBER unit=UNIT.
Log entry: value=6 unit=A
